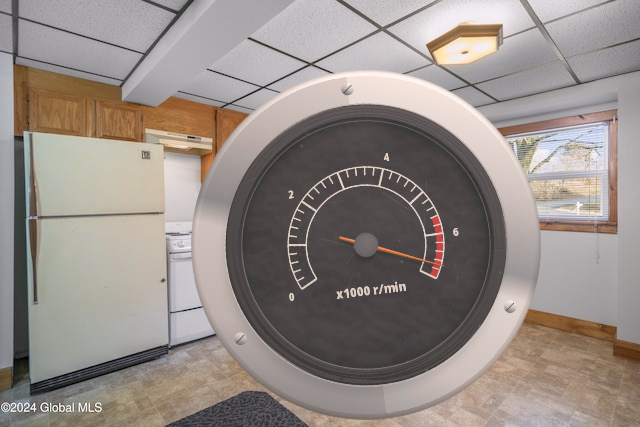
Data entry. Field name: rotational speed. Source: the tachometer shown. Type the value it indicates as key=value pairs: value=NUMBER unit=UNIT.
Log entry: value=6700 unit=rpm
